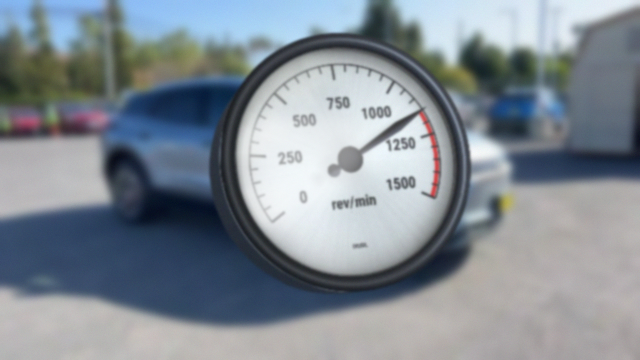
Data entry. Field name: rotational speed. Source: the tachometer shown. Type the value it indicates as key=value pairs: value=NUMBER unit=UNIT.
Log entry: value=1150 unit=rpm
